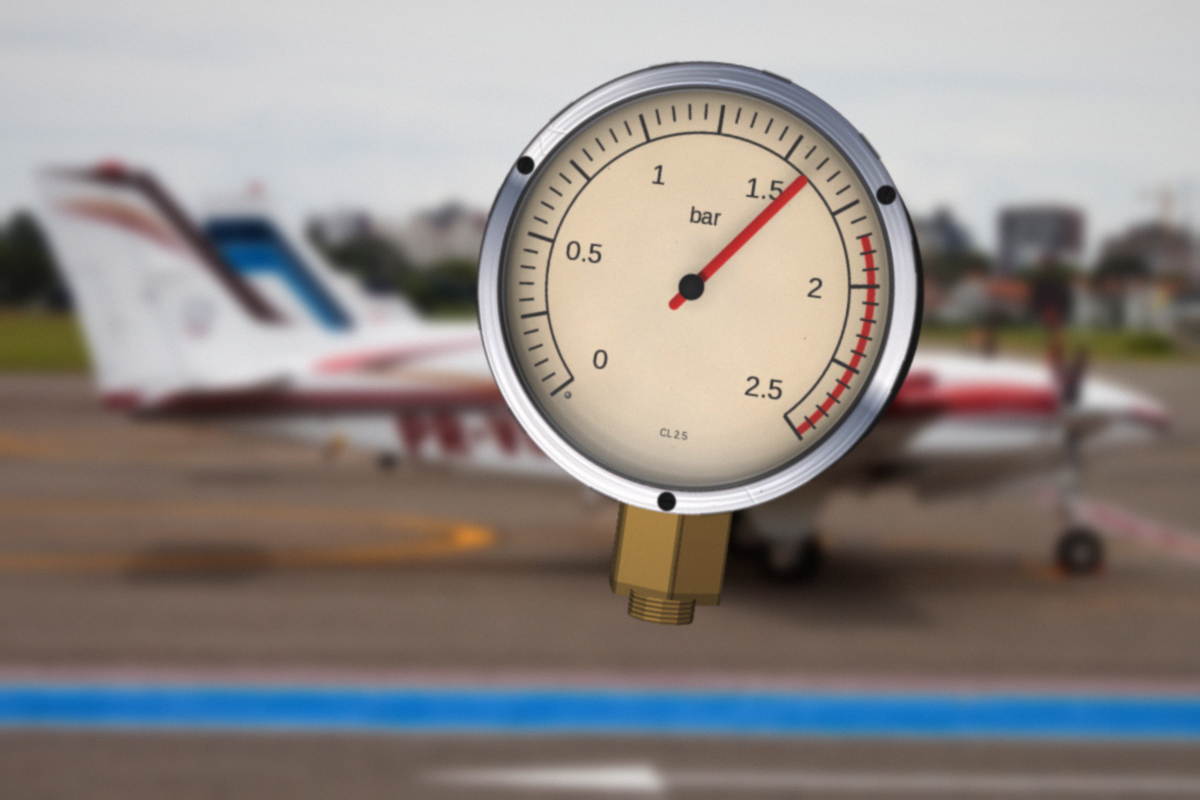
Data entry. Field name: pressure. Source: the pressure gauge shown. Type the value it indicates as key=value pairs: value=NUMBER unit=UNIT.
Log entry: value=1.6 unit=bar
